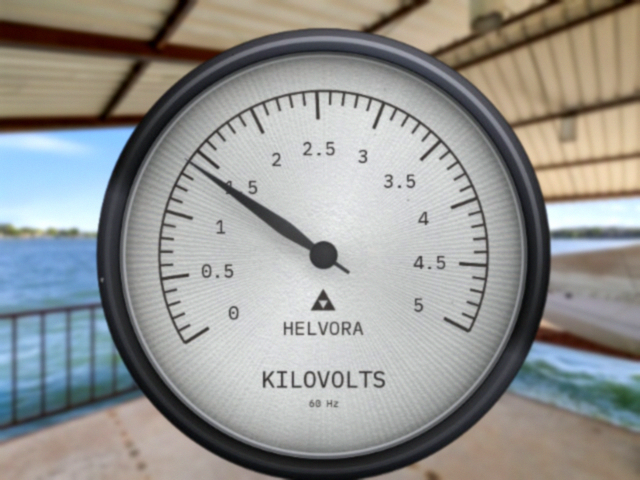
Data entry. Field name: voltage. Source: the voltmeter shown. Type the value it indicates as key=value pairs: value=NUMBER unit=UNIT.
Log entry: value=1.4 unit=kV
